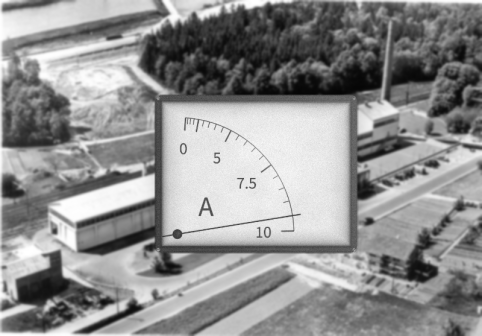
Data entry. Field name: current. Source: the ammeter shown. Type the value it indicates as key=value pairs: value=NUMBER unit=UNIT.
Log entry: value=9.5 unit=A
